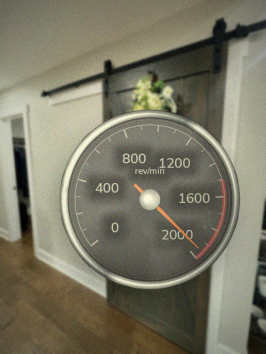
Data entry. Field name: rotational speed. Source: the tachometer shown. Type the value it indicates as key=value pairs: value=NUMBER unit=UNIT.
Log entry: value=1950 unit=rpm
